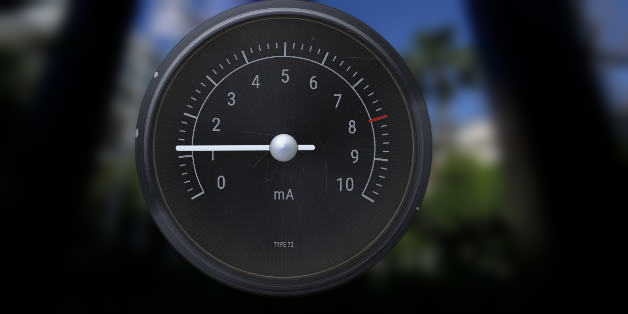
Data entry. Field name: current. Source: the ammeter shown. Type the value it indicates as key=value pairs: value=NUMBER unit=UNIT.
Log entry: value=1.2 unit=mA
